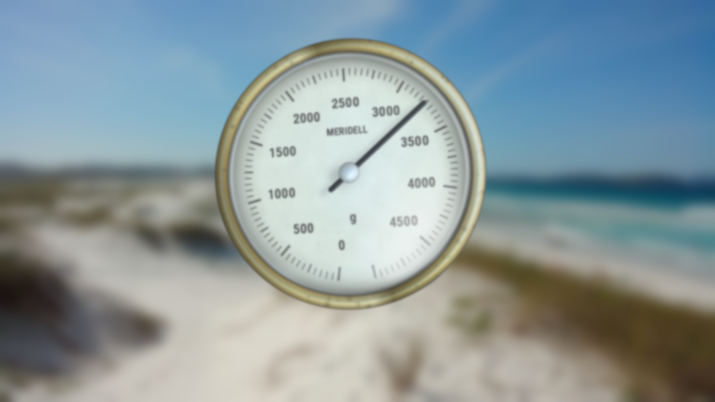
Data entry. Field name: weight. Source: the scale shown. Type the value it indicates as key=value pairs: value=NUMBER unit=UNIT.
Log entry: value=3250 unit=g
